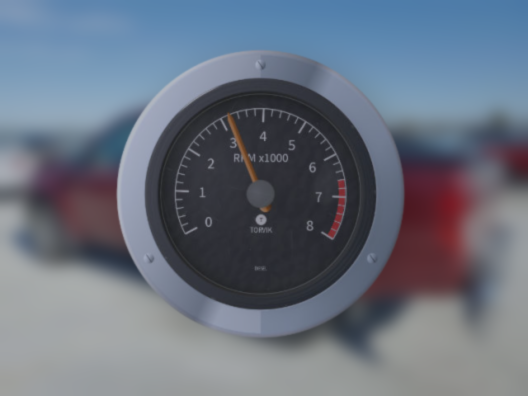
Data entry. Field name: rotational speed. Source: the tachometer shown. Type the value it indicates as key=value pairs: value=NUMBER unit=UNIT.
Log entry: value=3200 unit=rpm
